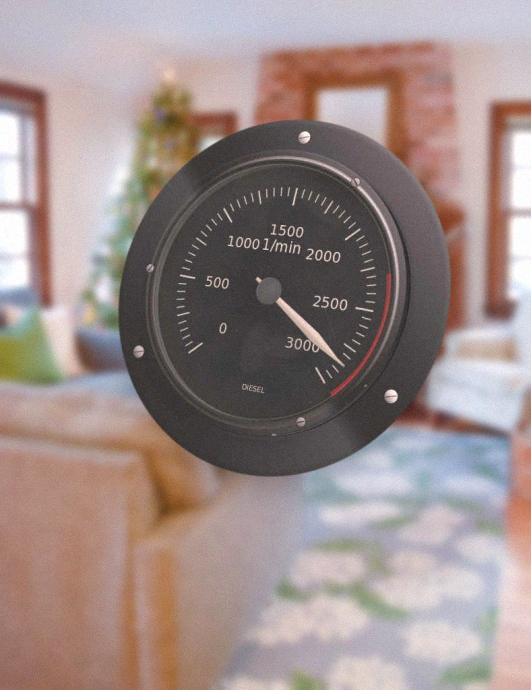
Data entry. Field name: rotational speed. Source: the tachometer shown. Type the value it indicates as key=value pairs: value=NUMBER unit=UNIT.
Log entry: value=2850 unit=rpm
